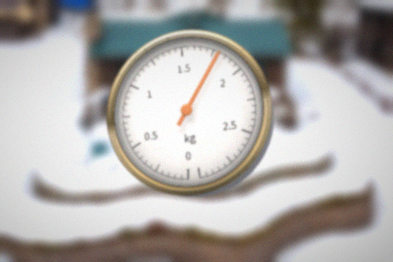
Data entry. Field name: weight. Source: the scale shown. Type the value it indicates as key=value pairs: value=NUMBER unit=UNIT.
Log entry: value=1.8 unit=kg
